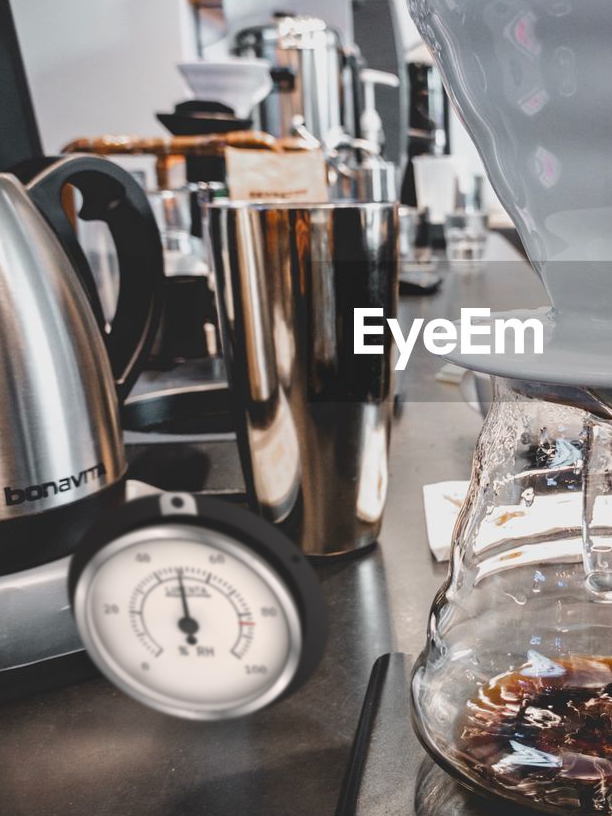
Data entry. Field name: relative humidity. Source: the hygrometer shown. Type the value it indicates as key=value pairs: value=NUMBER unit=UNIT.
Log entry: value=50 unit=%
